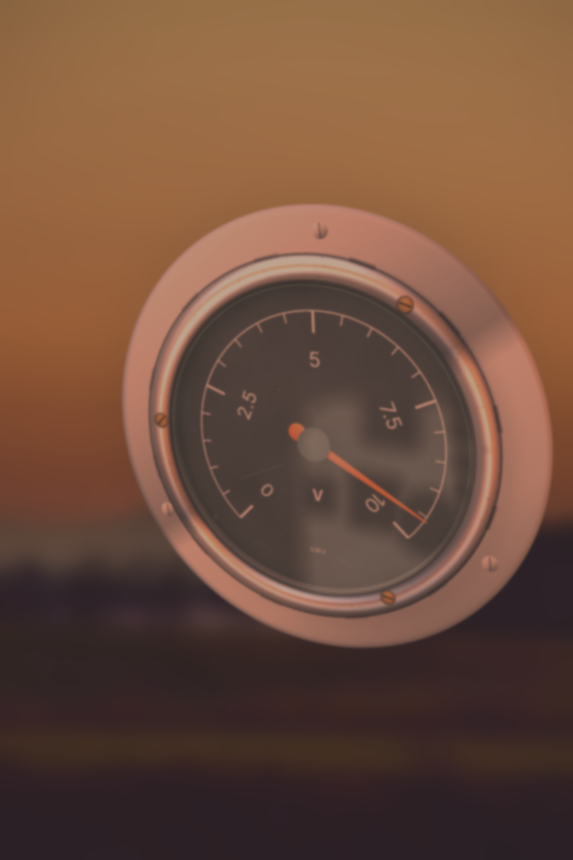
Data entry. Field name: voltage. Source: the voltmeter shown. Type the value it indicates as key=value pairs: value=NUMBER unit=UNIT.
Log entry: value=9.5 unit=V
